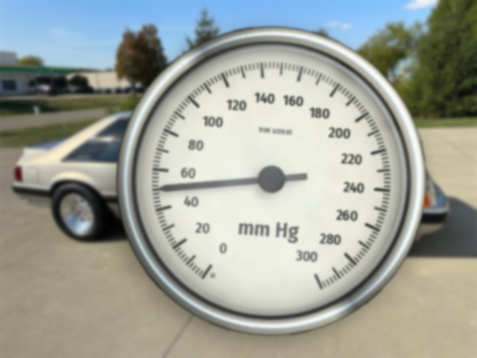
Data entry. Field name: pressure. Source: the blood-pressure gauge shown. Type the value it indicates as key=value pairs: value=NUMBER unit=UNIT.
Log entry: value=50 unit=mmHg
